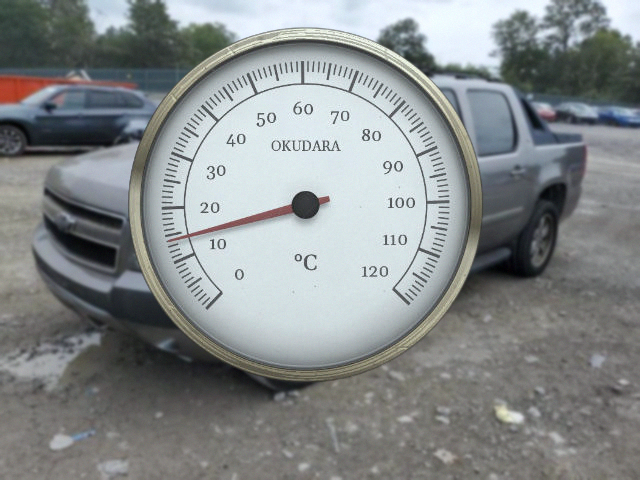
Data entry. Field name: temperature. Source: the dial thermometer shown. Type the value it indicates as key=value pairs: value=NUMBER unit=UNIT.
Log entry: value=14 unit=°C
